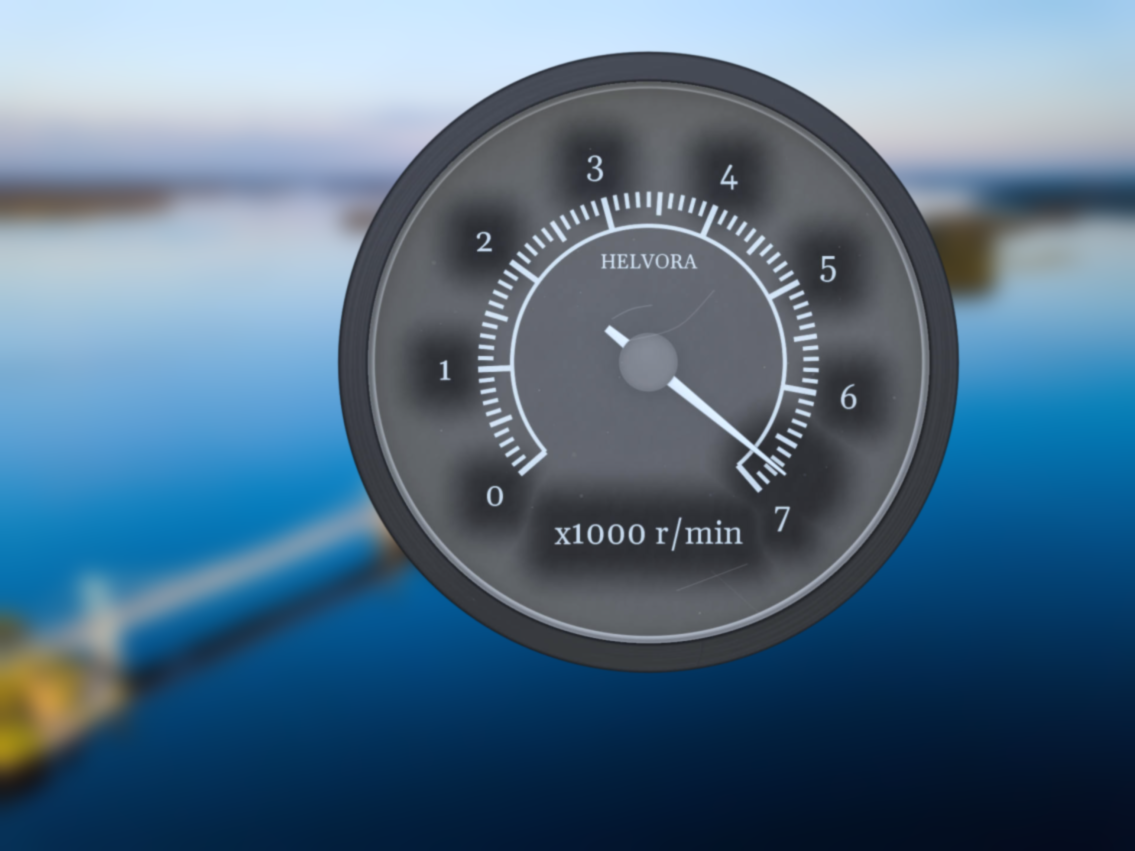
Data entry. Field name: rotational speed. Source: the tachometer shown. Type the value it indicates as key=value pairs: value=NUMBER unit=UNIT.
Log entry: value=6750 unit=rpm
